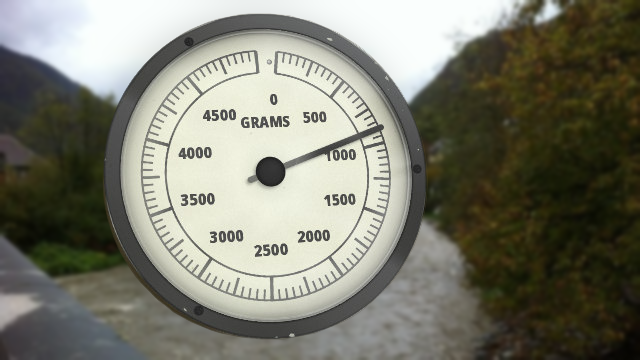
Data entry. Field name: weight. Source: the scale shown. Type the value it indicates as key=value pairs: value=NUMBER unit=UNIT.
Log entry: value=900 unit=g
